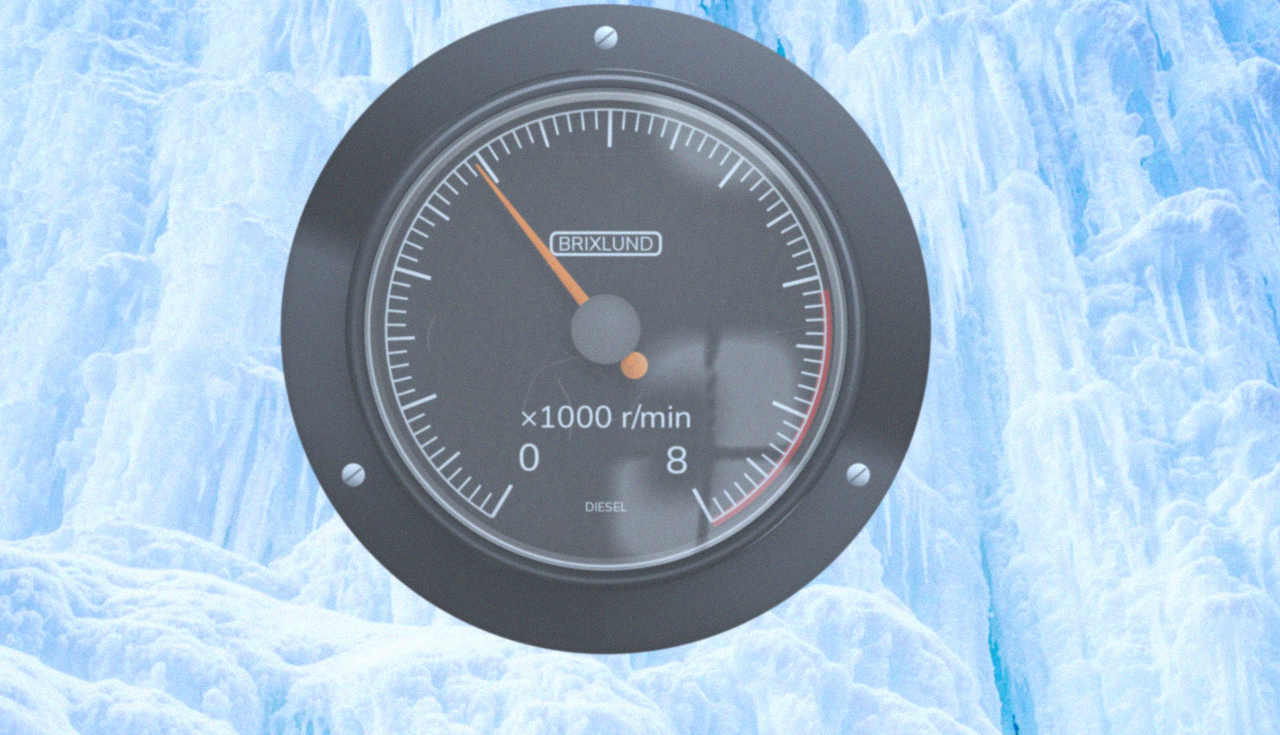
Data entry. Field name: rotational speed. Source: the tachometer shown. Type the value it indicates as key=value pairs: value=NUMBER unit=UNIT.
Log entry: value=2950 unit=rpm
